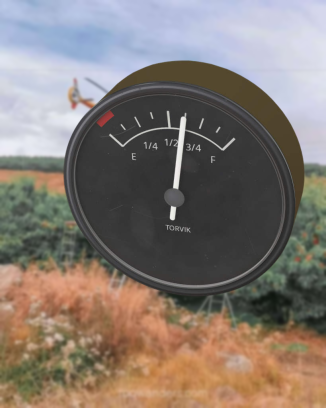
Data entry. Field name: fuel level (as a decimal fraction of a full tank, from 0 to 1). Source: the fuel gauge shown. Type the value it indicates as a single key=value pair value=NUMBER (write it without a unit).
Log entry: value=0.625
